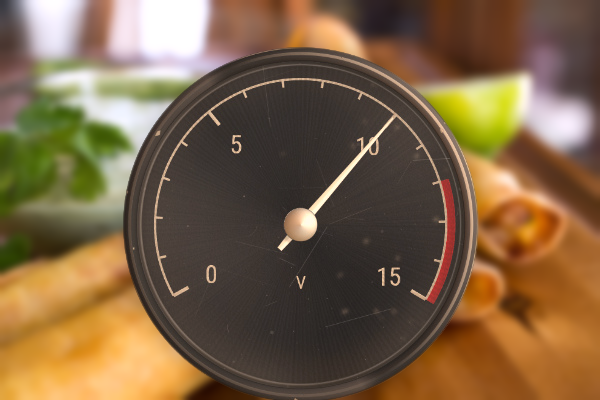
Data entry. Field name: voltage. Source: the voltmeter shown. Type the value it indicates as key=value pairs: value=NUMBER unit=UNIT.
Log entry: value=10 unit=V
